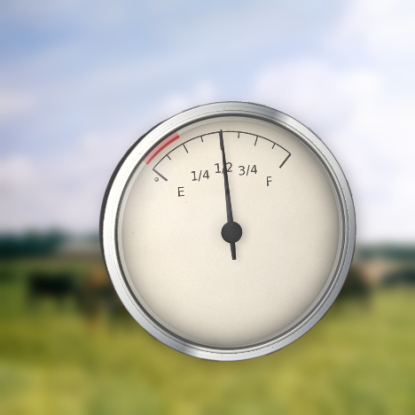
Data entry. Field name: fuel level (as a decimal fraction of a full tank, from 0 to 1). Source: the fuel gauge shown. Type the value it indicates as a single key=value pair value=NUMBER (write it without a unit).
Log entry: value=0.5
